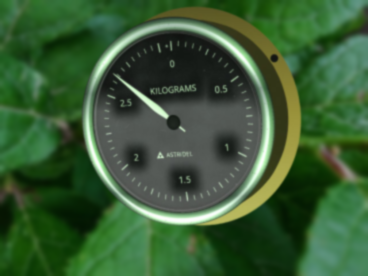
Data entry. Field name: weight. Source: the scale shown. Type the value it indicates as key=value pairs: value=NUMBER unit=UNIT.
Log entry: value=2.65 unit=kg
